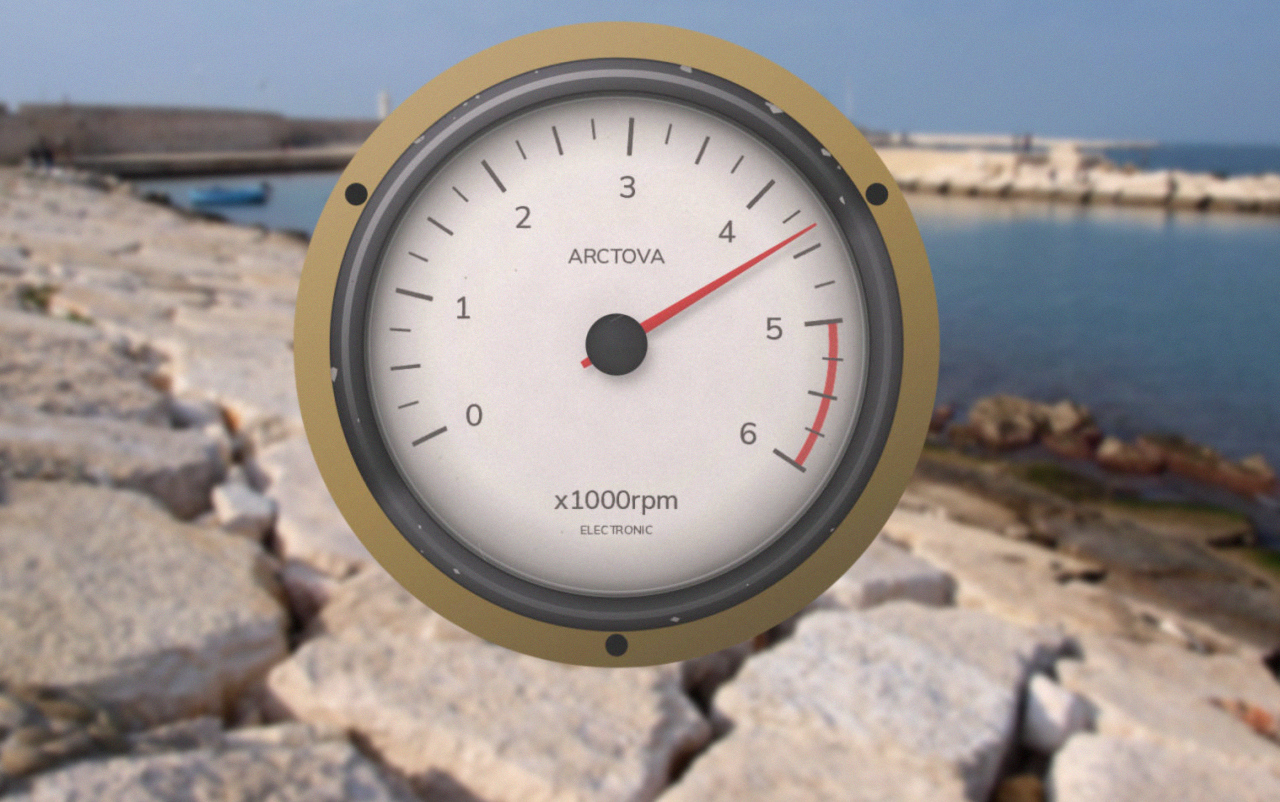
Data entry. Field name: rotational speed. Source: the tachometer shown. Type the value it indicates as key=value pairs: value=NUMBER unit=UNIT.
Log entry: value=4375 unit=rpm
